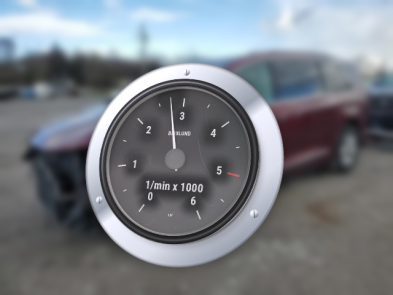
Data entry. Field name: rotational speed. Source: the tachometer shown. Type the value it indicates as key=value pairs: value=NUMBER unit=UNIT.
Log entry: value=2750 unit=rpm
